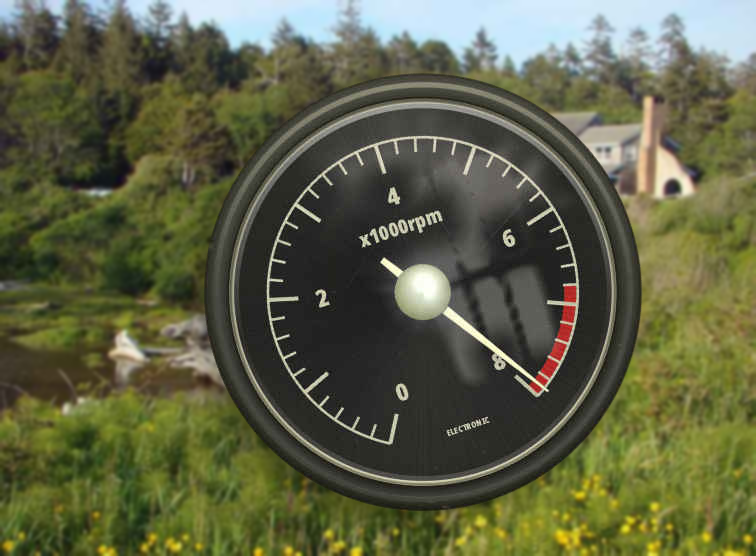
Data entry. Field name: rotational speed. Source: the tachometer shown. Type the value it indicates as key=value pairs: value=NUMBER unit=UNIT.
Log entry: value=7900 unit=rpm
